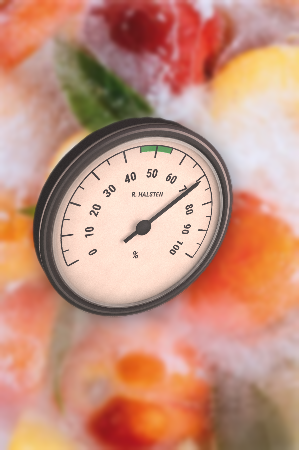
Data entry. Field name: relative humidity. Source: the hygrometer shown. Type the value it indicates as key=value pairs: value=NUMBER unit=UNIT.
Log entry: value=70 unit=%
